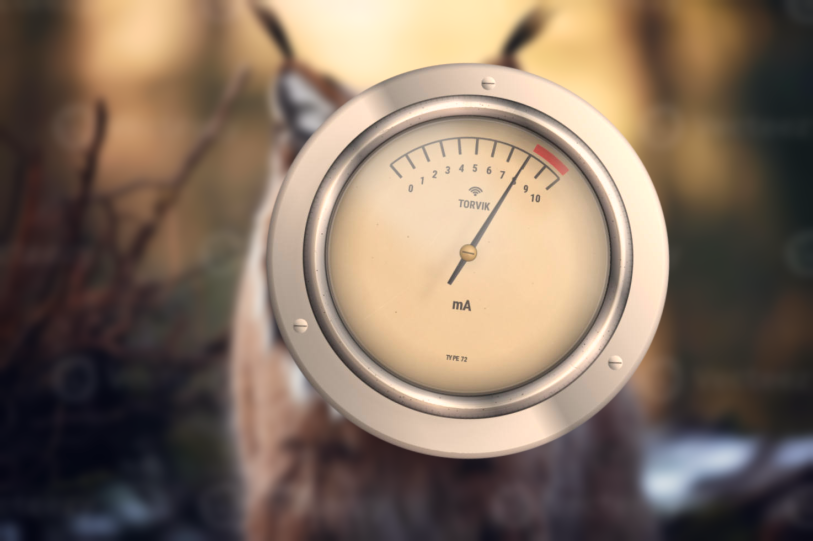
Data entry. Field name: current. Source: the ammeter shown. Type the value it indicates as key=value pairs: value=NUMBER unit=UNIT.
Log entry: value=8 unit=mA
